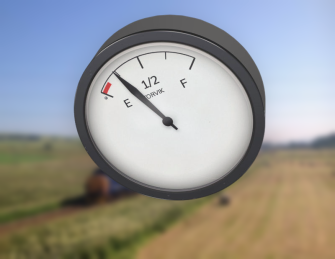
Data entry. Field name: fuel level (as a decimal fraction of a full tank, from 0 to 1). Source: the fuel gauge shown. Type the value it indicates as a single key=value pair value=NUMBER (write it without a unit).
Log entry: value=0.25
